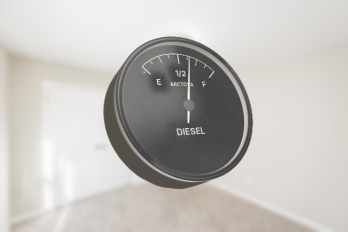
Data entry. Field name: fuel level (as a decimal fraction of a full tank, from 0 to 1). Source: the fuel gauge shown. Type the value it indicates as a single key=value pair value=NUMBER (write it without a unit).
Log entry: value=0.625
